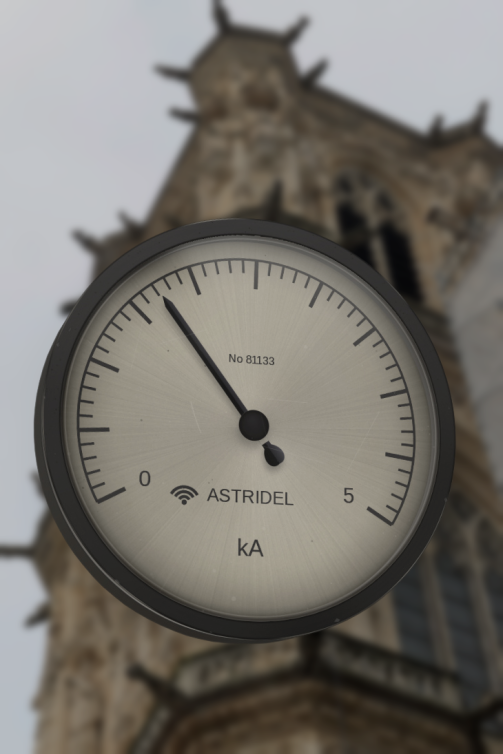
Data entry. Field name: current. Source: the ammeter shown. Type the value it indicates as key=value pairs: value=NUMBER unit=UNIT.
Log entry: value=1.7 unit=kA
